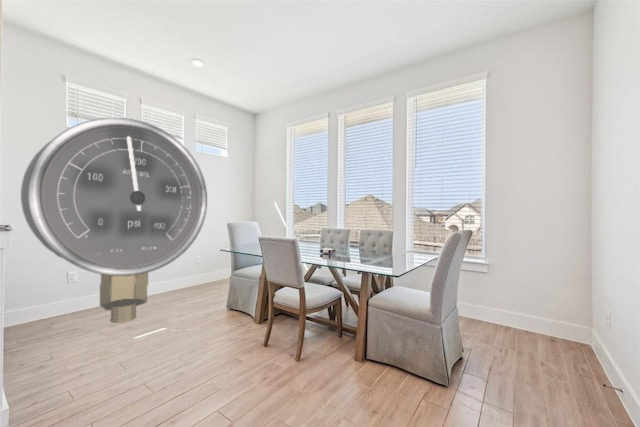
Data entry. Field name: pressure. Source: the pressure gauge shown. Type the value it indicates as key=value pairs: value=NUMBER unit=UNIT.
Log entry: value=180 unit=psi
